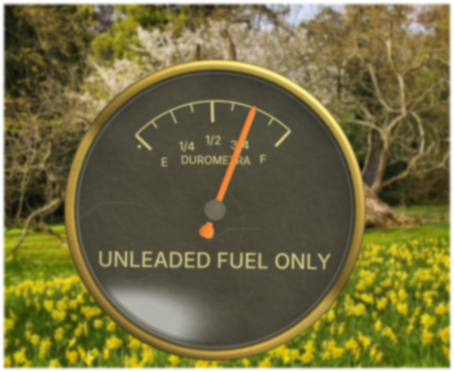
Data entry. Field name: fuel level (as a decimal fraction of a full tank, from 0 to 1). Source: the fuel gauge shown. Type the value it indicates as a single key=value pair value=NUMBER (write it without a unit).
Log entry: value=0.75
